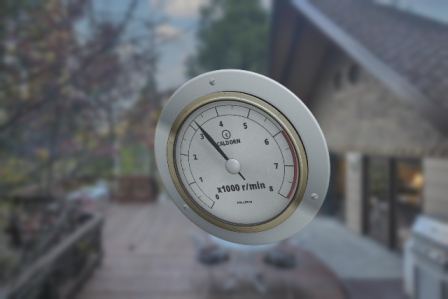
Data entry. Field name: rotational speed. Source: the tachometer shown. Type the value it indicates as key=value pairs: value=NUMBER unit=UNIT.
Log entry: value=3250 unit=rpm
